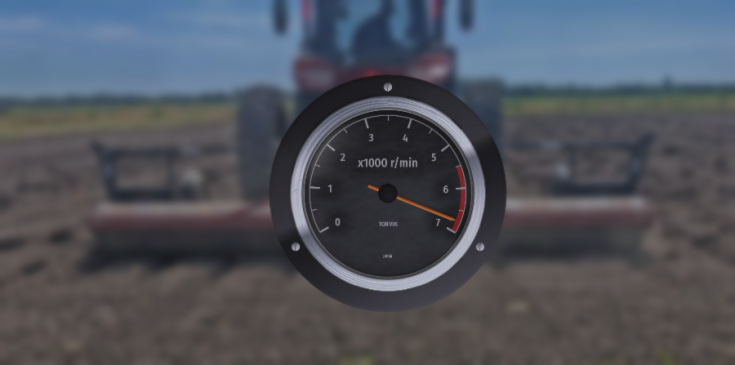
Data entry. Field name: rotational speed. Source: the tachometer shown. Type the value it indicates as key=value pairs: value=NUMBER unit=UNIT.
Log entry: value=6750 unit=rpm
